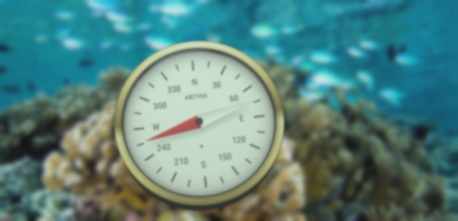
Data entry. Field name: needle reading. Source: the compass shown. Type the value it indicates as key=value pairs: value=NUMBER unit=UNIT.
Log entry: value=255 unit=°
